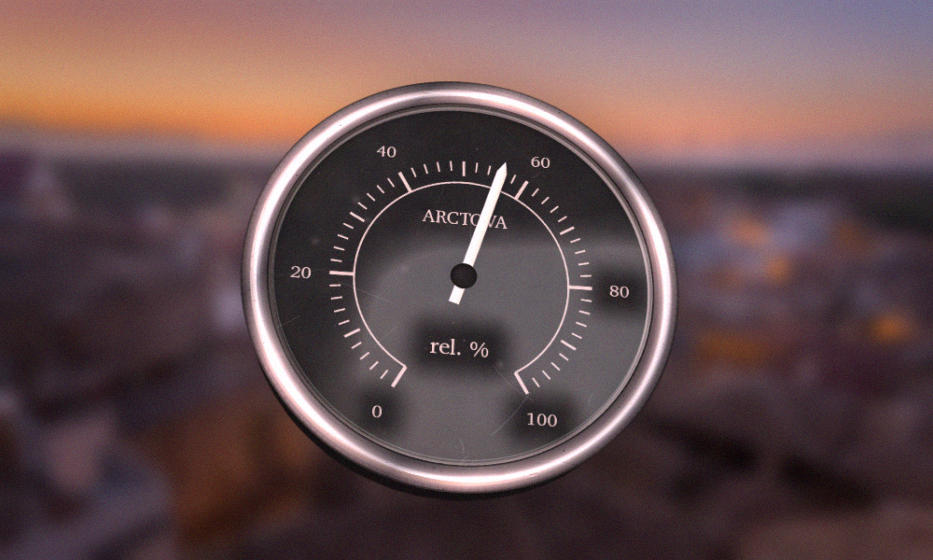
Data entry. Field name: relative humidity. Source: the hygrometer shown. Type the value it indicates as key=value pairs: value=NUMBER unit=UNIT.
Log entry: value=56 unit=%
